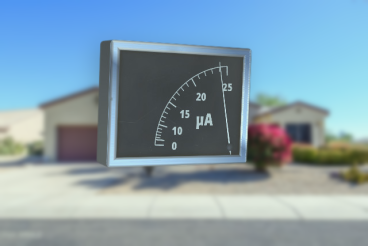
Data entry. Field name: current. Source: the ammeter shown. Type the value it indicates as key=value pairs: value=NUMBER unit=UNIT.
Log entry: value=24 unit=µA
